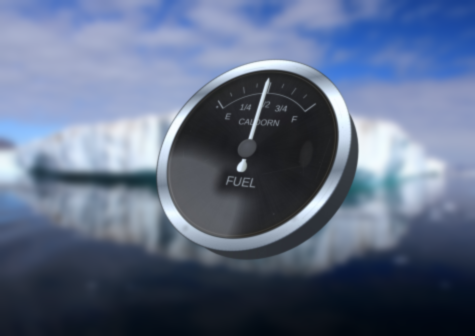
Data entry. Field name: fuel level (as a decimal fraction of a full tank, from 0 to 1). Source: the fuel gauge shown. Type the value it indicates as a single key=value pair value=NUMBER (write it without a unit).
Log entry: value=0.5
